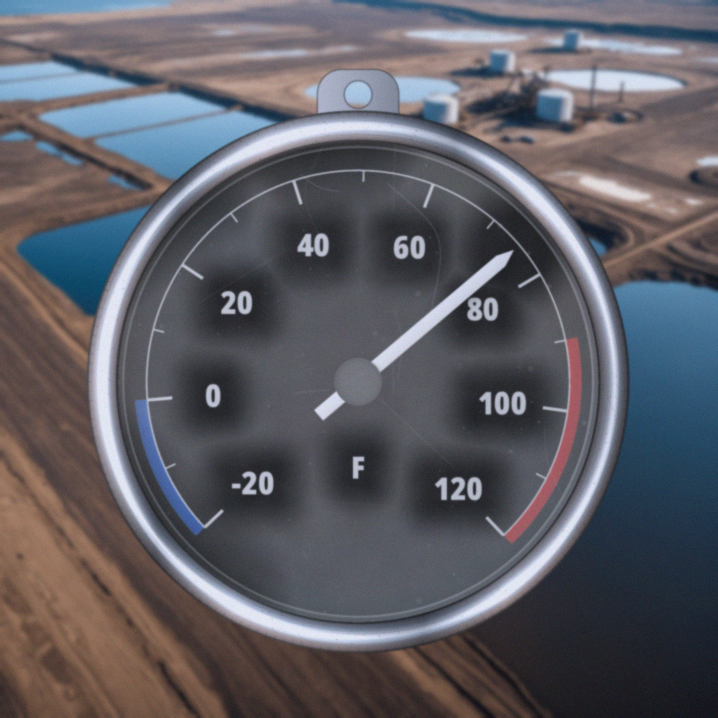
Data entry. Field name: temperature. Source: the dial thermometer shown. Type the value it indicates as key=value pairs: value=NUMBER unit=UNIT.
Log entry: value=75 unit=°F
